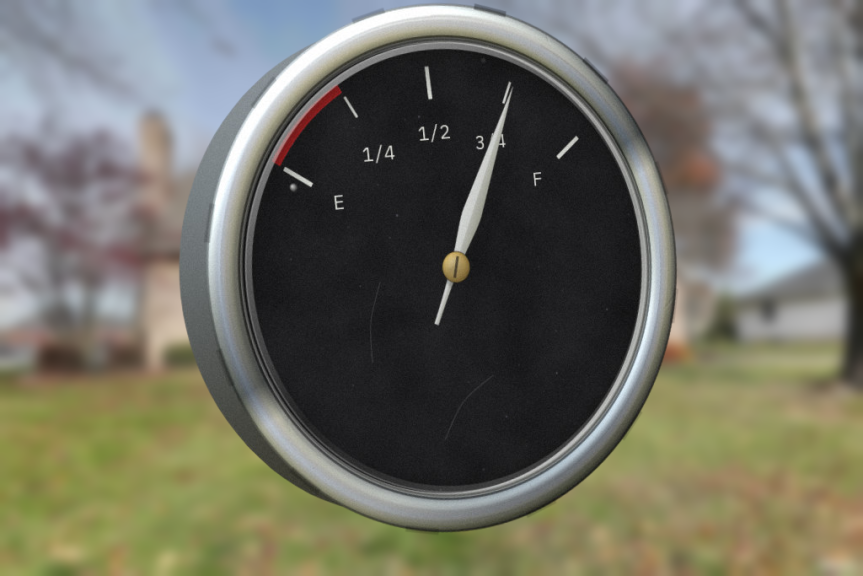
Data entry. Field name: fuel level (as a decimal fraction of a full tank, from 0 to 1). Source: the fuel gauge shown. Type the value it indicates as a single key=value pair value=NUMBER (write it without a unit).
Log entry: value=0.75
